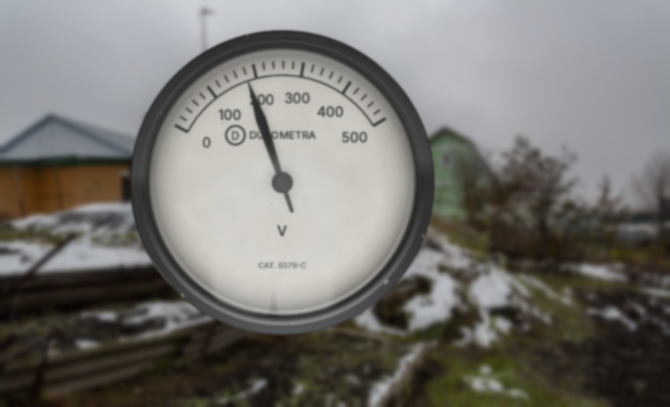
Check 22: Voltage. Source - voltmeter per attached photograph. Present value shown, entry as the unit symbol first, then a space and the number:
V 180
